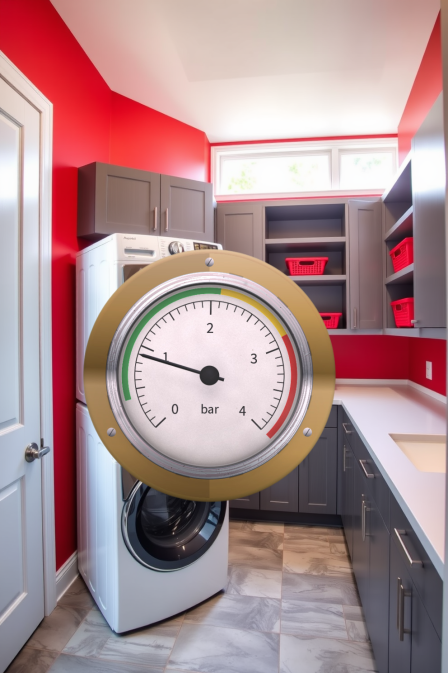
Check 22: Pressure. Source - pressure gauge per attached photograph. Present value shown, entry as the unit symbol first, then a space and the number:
bar 0.9
